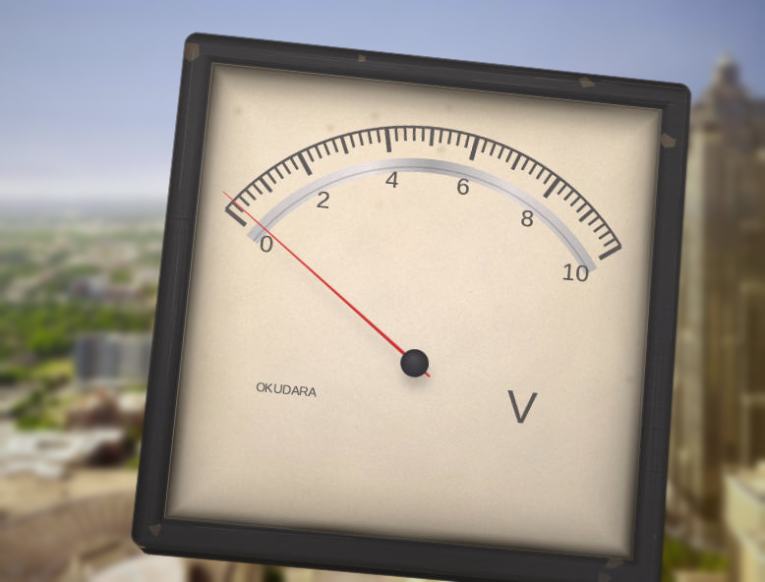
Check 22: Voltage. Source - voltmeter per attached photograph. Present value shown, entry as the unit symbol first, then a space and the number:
V 0.2
